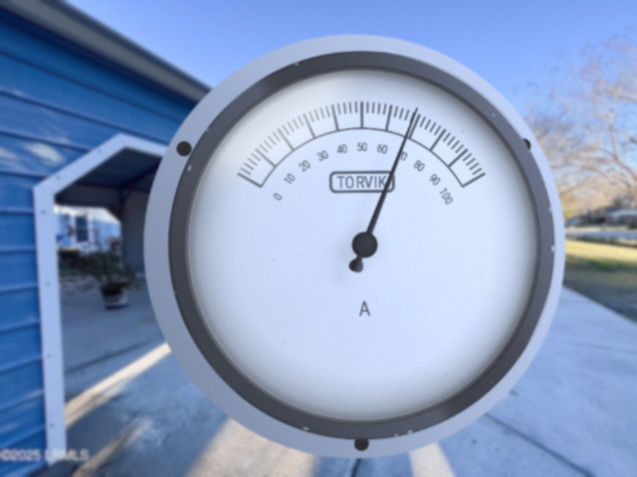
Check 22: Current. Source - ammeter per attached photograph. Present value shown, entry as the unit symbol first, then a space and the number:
A 68
